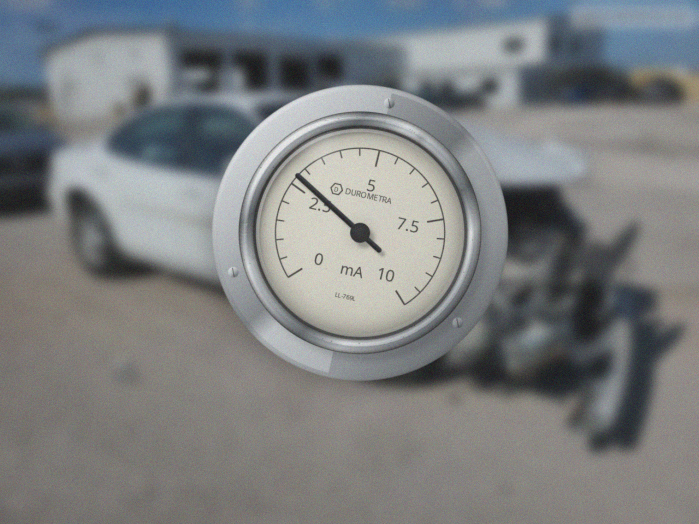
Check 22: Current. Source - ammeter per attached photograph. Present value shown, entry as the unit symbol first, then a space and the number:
mA 2.75
